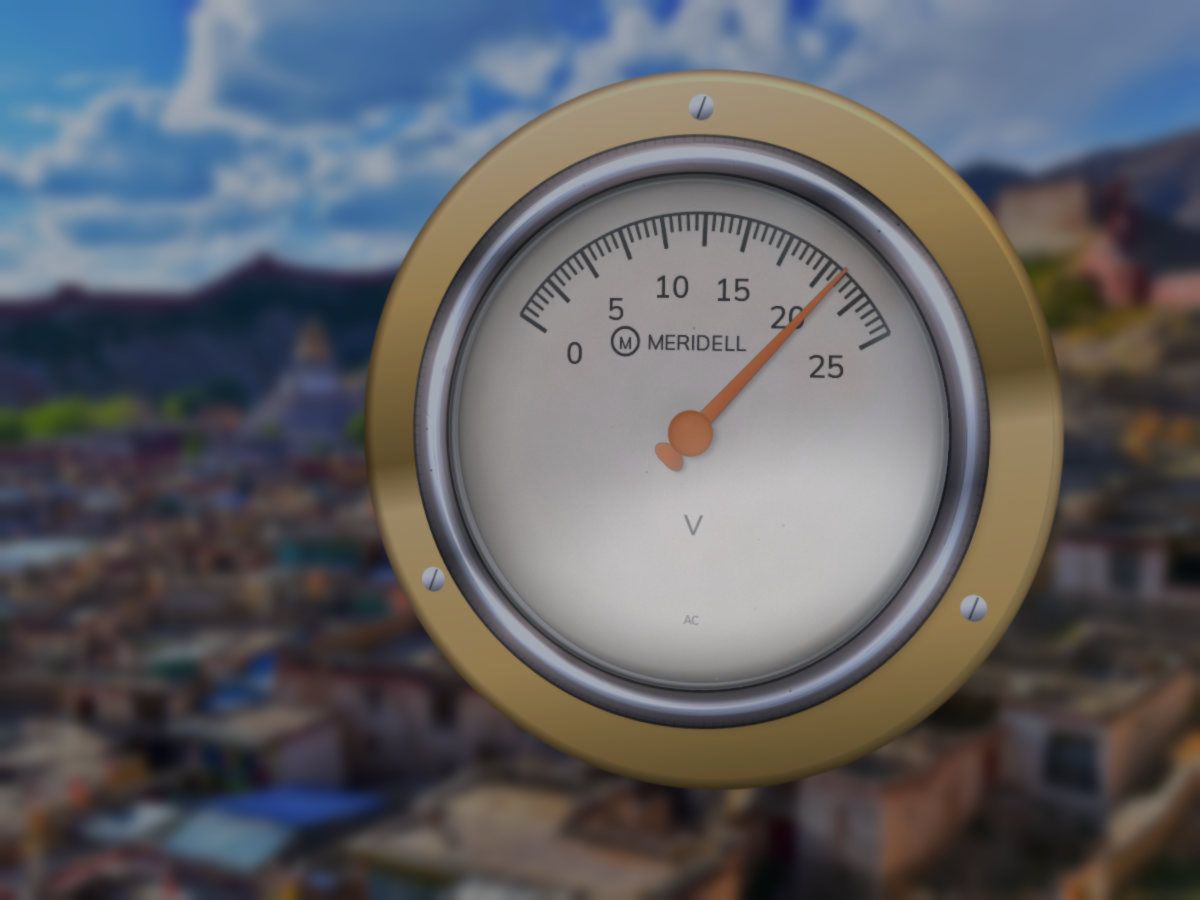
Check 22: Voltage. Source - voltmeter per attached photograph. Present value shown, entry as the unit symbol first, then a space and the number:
V 21
